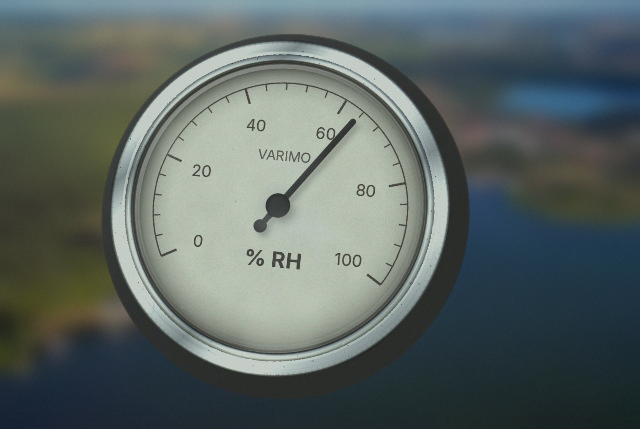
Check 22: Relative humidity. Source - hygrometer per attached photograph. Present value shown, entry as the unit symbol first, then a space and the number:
% 64
